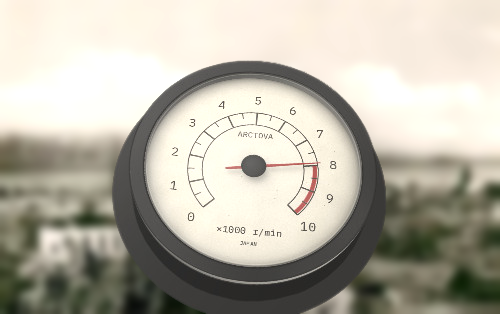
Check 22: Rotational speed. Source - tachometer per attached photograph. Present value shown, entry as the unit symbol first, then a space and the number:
rpm 8000
